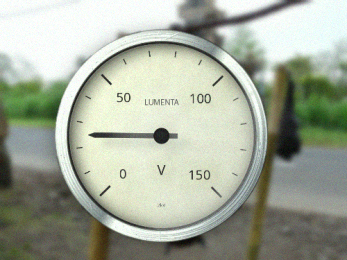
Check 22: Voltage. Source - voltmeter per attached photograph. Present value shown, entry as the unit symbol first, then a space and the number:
V 25
